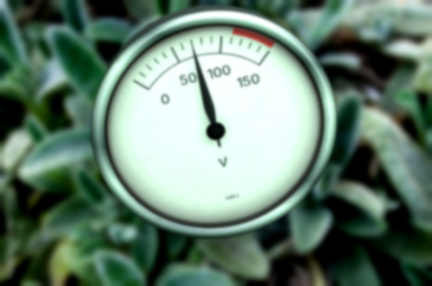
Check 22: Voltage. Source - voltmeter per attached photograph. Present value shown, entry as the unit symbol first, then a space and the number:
V 70
